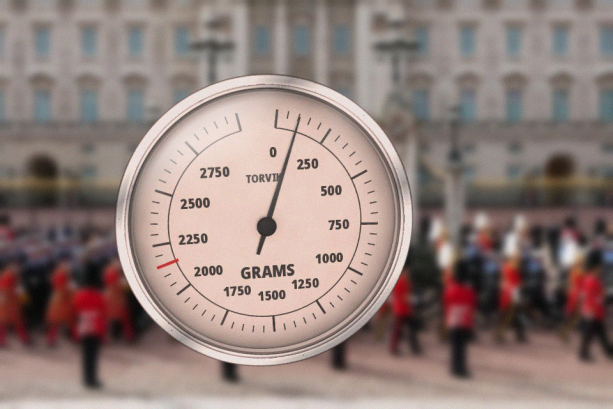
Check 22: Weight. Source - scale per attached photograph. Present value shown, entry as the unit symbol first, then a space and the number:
g 100
